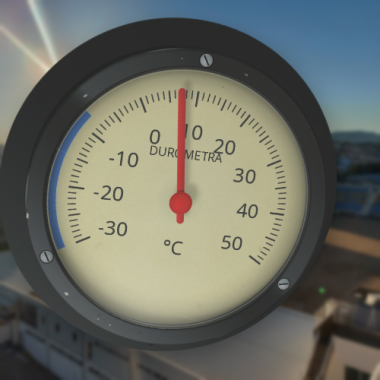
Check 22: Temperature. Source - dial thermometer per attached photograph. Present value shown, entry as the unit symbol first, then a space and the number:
°C 7
